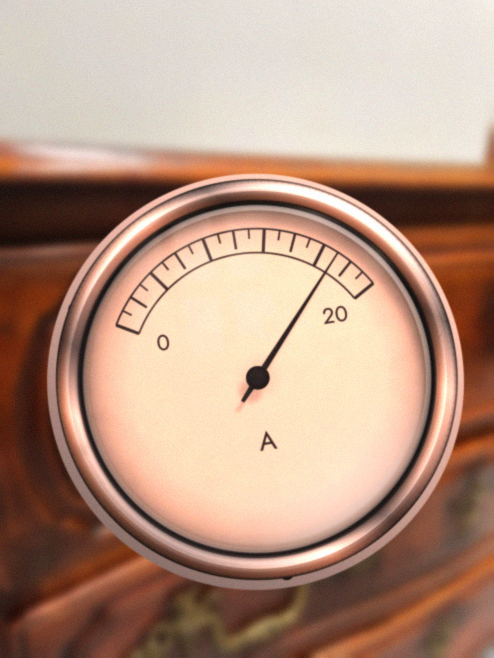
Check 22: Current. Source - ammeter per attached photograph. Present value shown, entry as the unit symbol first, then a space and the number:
A 17
